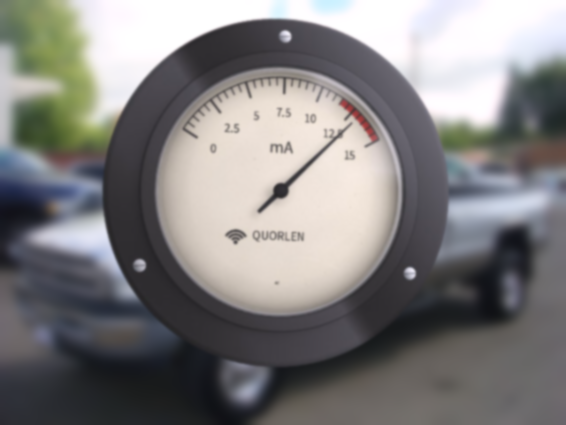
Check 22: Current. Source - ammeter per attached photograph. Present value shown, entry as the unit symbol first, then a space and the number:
mA 13
